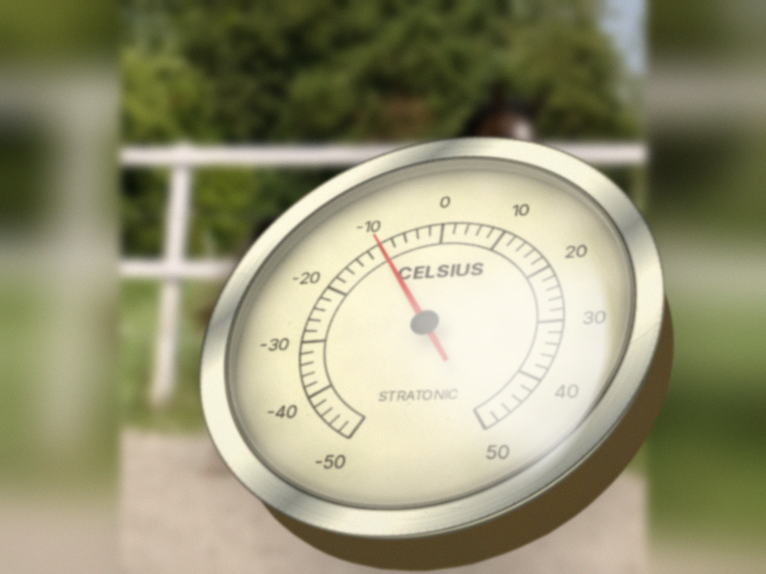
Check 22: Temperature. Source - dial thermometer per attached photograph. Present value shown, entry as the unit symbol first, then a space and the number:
°C -10
